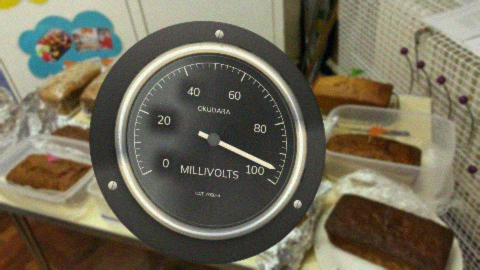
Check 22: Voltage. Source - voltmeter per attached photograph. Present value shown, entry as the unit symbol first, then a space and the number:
mV 96
